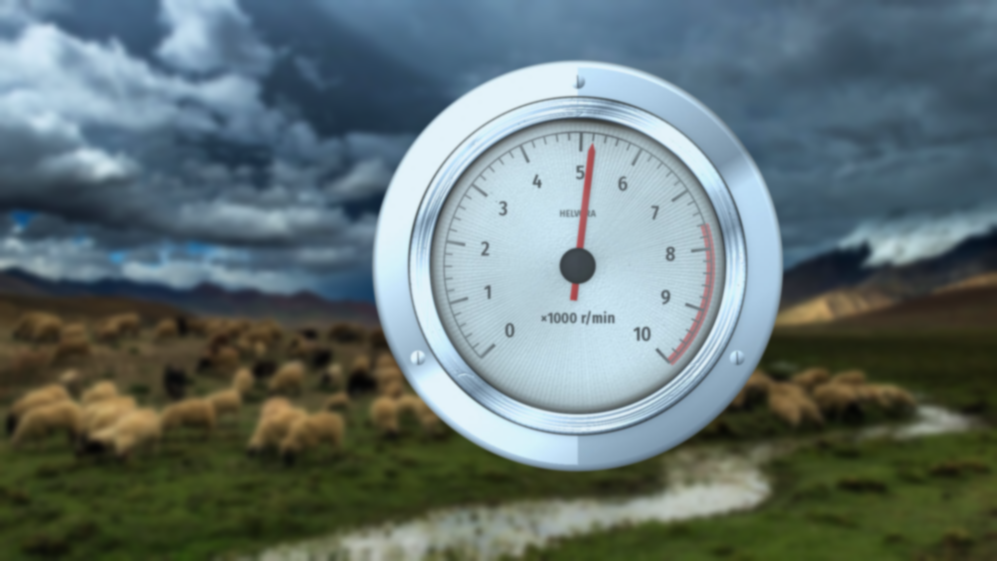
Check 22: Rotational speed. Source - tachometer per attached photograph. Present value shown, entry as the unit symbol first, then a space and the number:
rpm 5200
